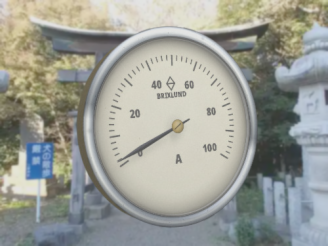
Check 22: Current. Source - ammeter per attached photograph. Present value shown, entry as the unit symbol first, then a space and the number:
A 2
